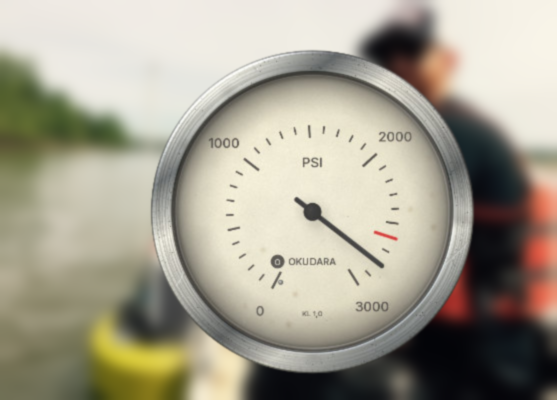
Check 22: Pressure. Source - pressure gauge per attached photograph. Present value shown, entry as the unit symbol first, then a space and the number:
psi 2800
